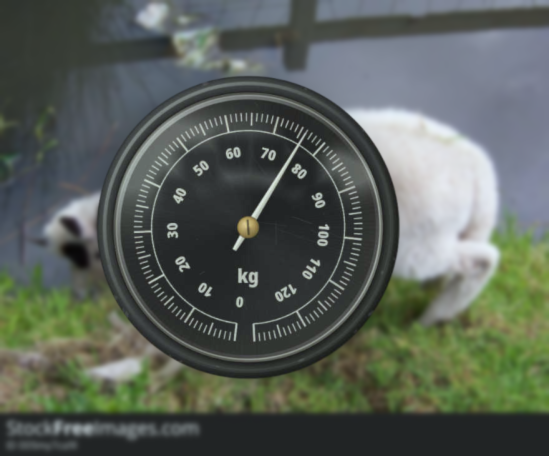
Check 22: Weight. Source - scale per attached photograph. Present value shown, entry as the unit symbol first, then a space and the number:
kg 76
